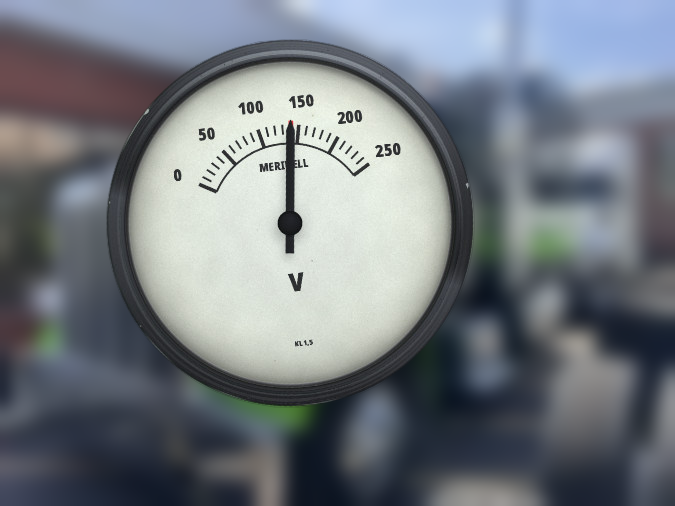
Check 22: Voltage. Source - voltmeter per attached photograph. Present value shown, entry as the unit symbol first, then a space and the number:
V 140
